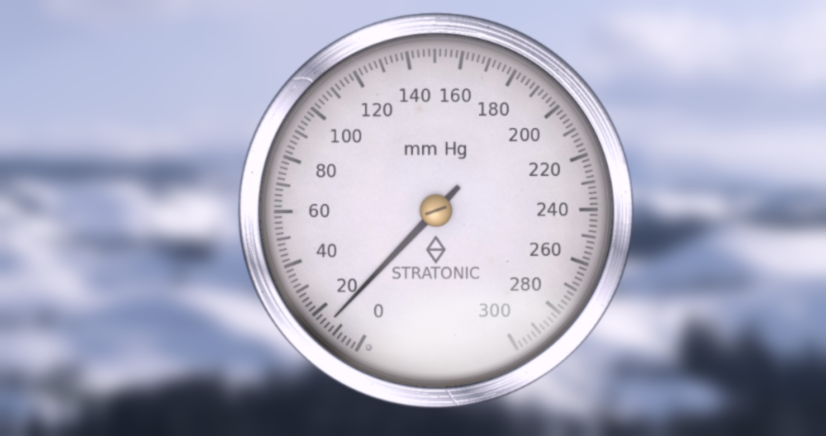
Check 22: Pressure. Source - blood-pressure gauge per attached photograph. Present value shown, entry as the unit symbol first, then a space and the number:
mmHg 14
